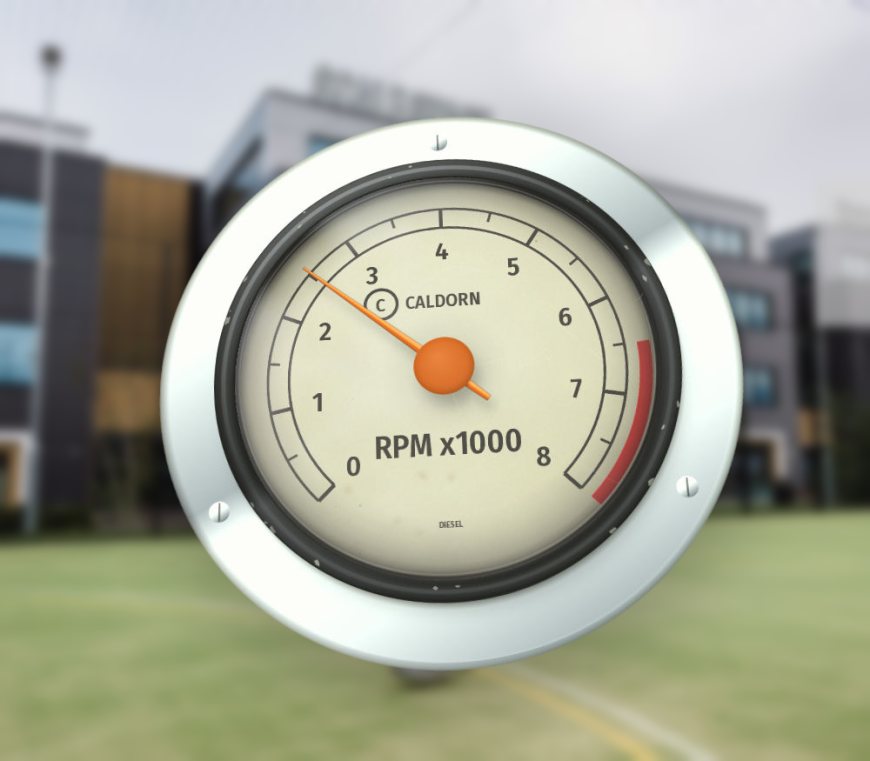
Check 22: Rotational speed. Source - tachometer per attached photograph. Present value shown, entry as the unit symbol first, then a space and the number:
rpm 2500
